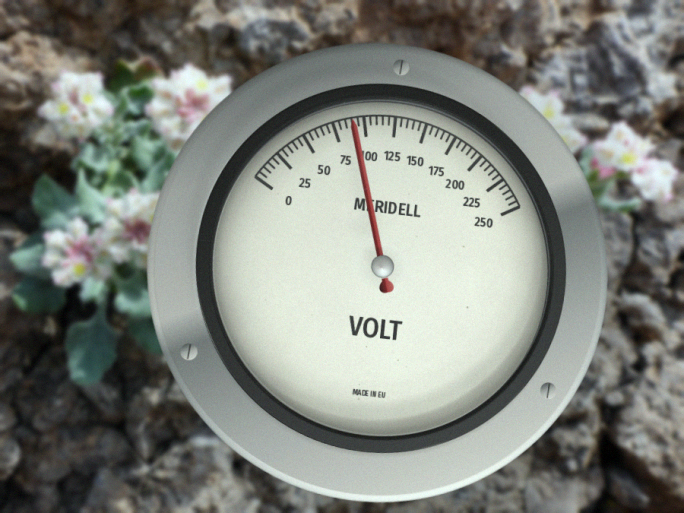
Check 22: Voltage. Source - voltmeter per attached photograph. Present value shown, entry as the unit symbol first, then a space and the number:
V 90
